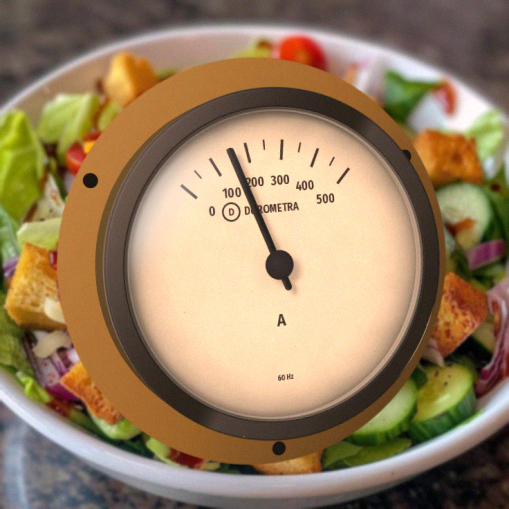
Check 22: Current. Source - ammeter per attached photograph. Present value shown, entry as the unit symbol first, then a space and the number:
A 150
